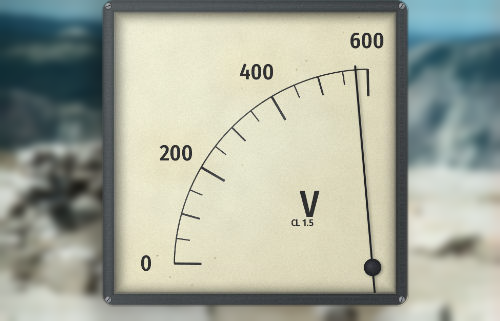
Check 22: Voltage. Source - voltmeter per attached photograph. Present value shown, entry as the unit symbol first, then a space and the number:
V 575
